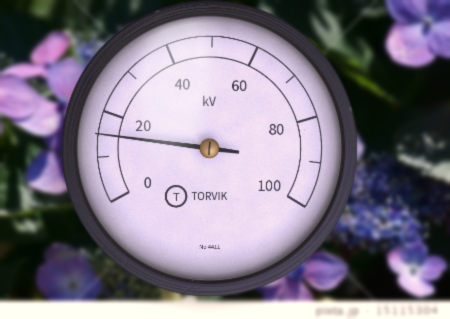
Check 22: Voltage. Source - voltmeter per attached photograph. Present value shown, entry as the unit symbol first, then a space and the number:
kV 15
